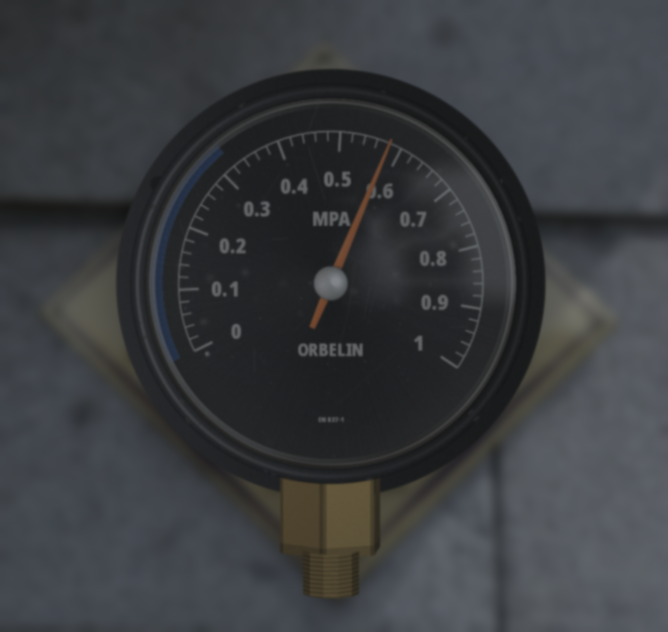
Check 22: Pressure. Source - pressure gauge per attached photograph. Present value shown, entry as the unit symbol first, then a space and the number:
MPa 0.58
